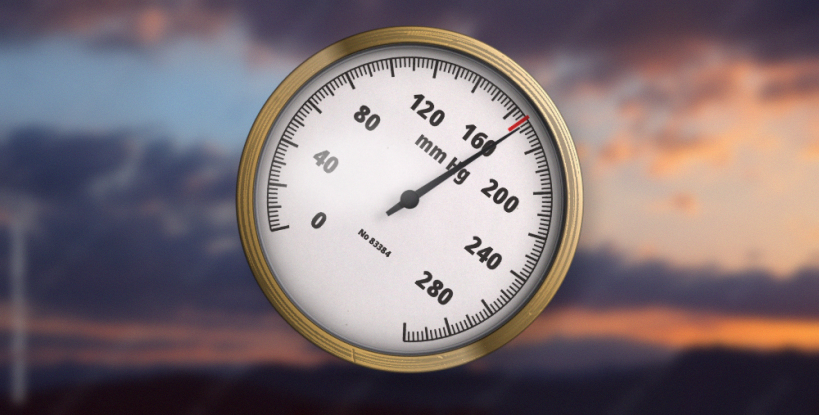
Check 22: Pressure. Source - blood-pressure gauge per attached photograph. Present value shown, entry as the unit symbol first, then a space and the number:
mmHg 168
